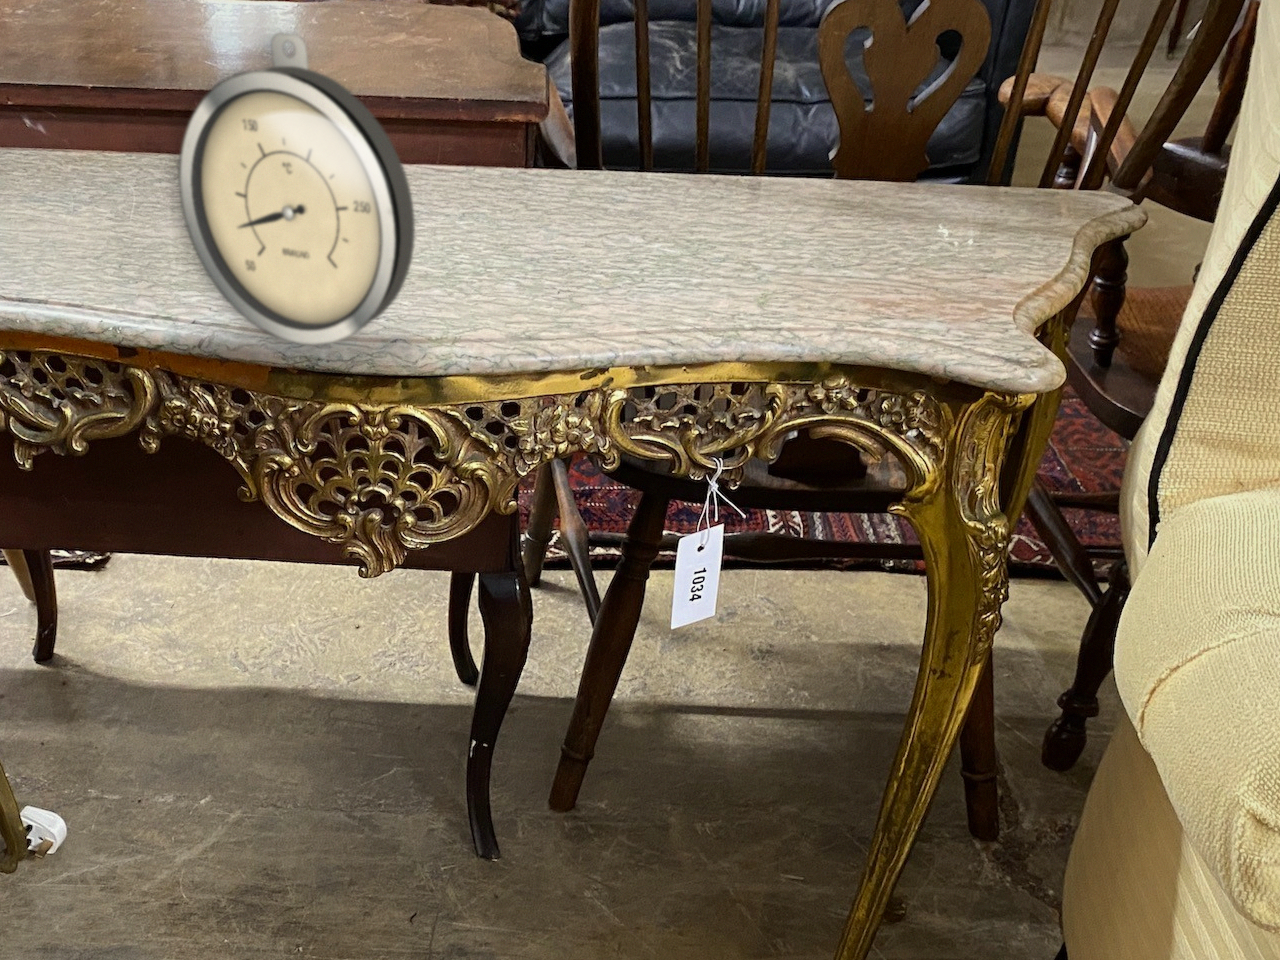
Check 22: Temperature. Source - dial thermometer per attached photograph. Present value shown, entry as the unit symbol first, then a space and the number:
°C 75
